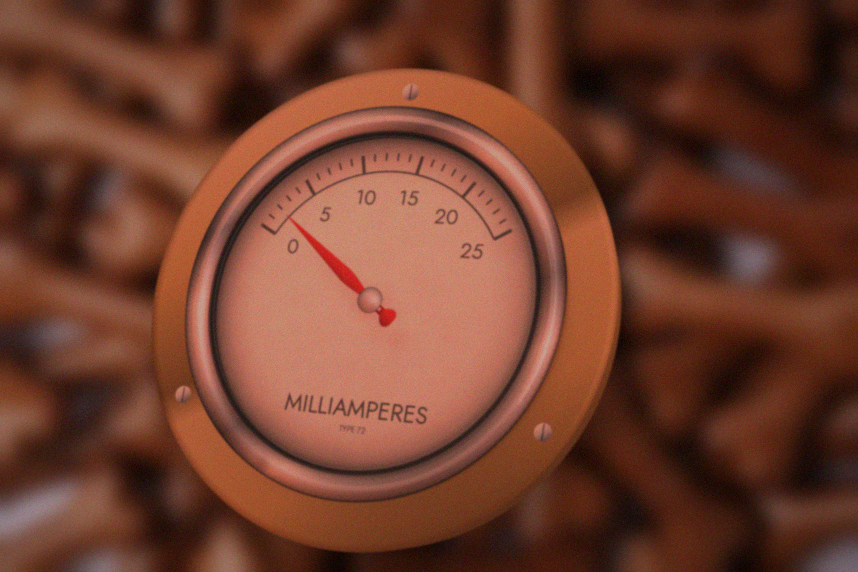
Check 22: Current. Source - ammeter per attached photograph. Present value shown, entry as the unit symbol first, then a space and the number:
mA 2
